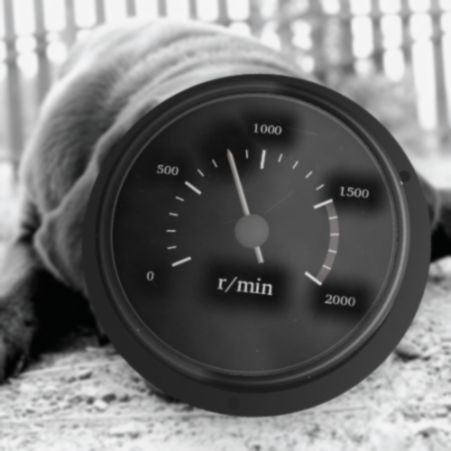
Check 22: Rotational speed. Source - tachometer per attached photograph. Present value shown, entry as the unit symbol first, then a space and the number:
rpm 800
